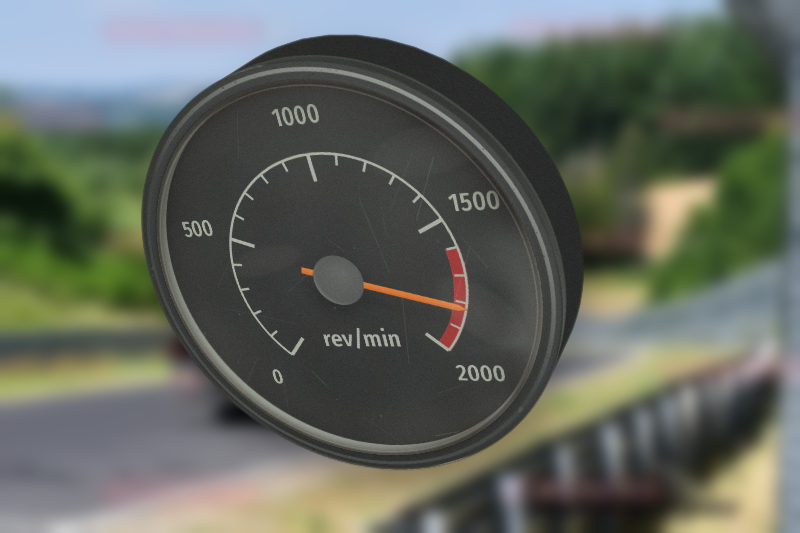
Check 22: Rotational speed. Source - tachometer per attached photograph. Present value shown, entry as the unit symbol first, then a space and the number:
rpm 1800
